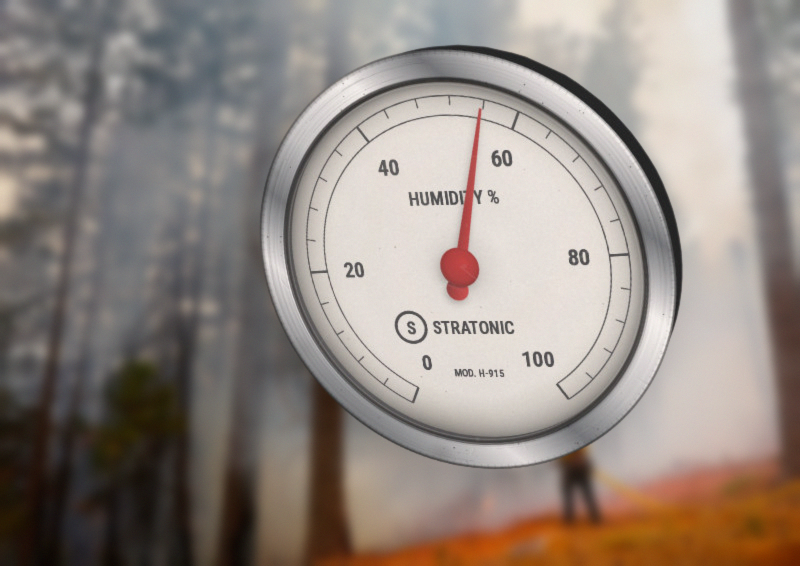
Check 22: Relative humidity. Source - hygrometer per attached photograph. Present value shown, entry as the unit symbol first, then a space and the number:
% 56
